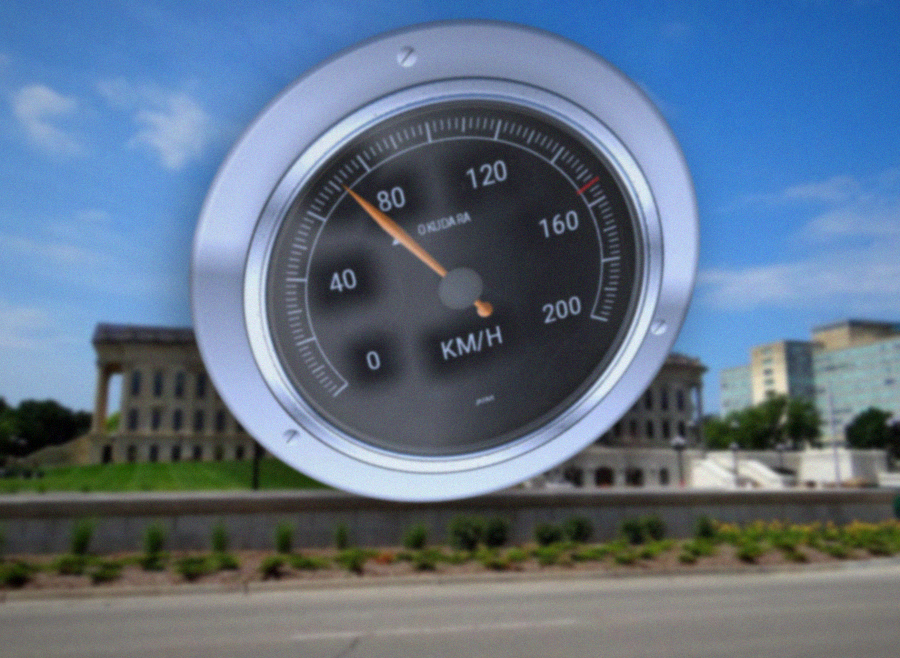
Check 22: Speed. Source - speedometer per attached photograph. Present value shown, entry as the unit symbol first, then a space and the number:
km/h 72
